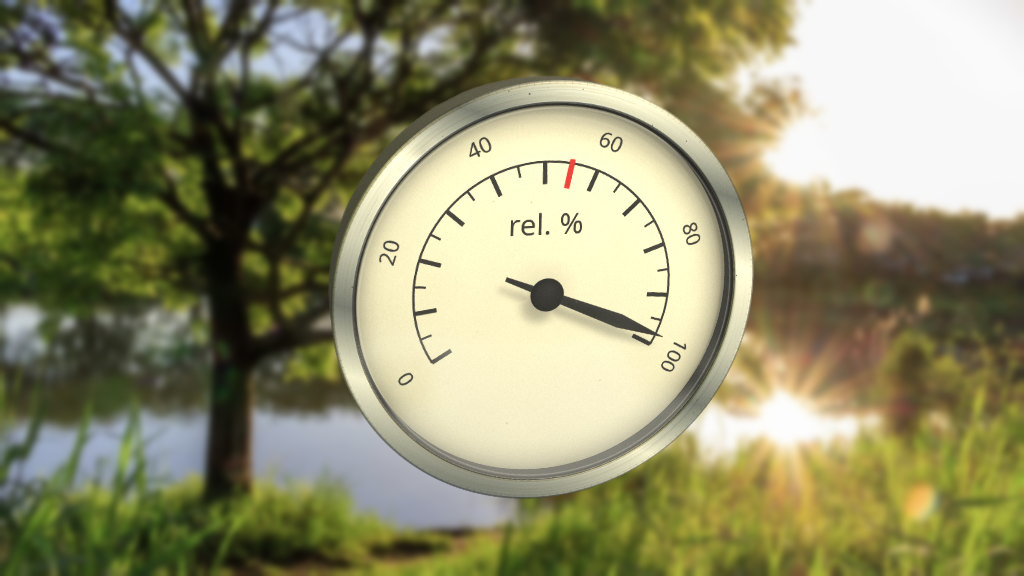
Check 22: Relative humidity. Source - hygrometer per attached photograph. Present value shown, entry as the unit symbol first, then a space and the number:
% 97.5
